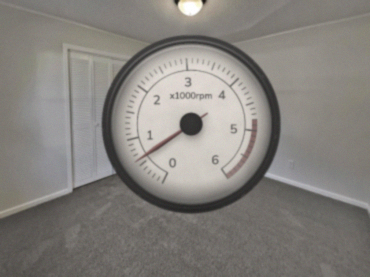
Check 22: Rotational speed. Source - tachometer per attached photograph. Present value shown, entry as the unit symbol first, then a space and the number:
rpm 600
